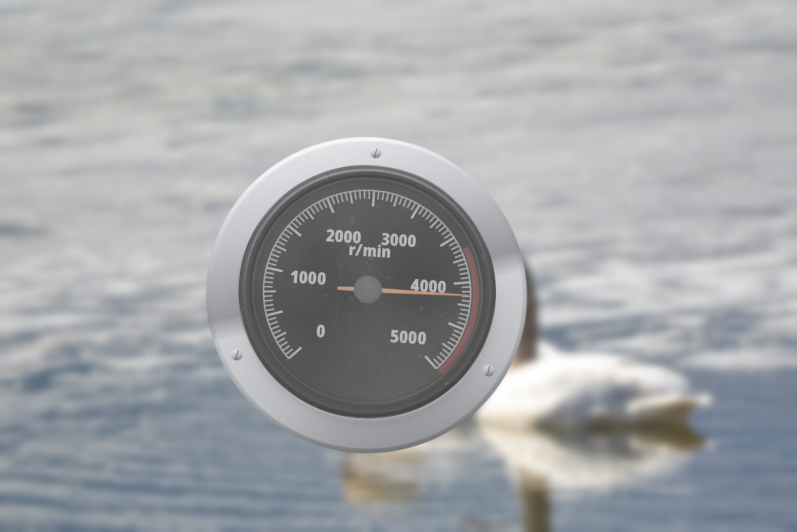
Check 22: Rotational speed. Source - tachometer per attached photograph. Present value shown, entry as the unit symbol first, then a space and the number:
rpm 4150
